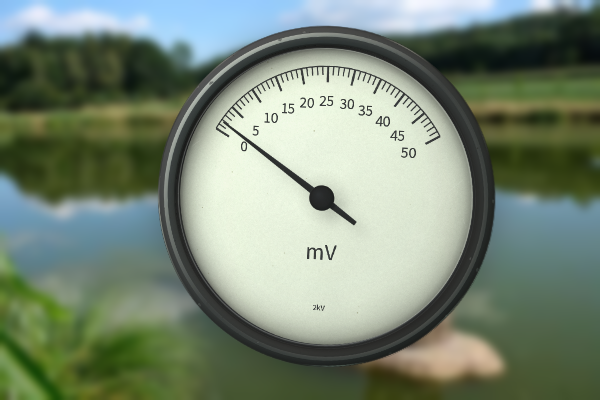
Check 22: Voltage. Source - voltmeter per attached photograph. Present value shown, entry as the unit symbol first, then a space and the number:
mV 2
